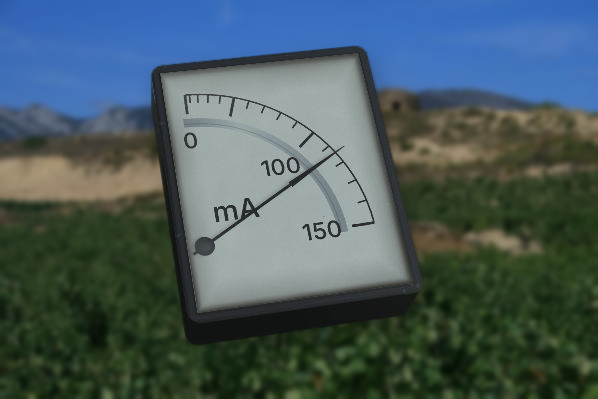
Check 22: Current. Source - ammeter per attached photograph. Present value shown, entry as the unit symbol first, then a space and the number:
mA 115
